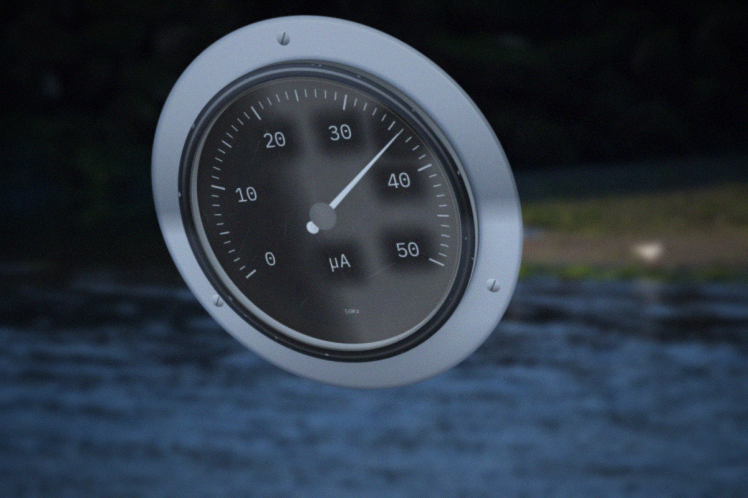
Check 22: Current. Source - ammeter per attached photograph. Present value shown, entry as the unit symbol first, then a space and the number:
µA 36
